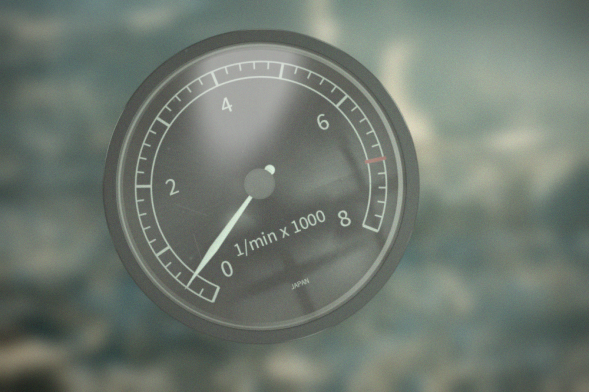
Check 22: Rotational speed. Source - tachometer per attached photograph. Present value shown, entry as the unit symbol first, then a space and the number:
rpm 400
